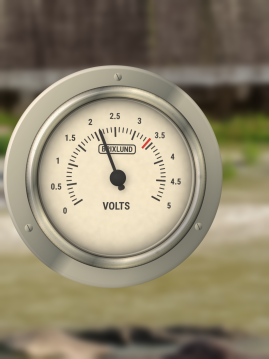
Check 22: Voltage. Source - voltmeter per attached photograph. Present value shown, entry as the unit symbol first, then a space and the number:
V 2.1
